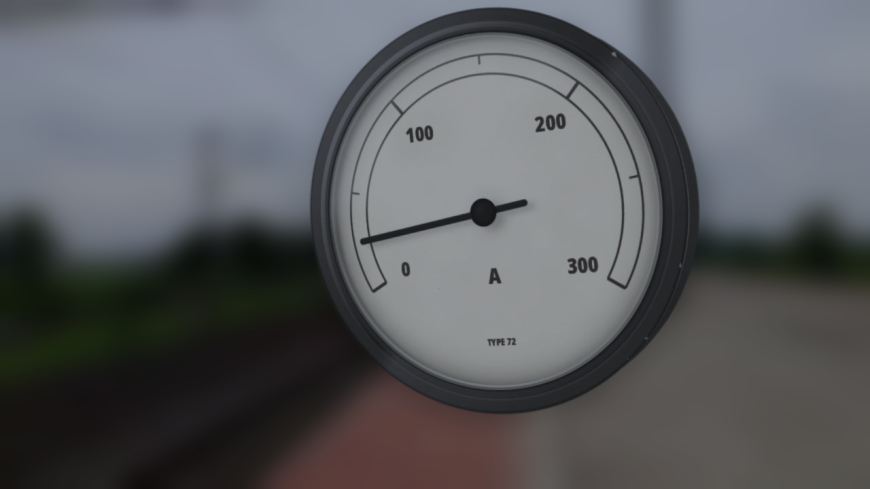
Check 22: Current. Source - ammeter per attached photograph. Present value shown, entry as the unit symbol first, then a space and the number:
A 25
